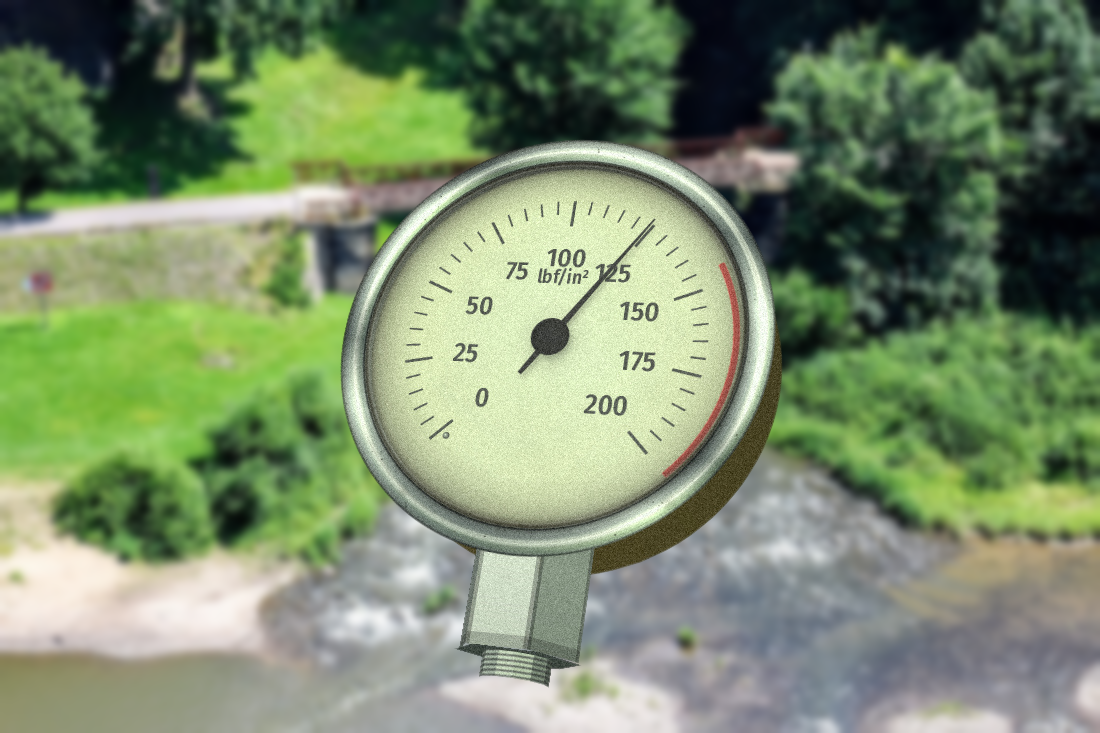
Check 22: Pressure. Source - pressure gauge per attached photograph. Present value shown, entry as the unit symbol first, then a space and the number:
psi 125
